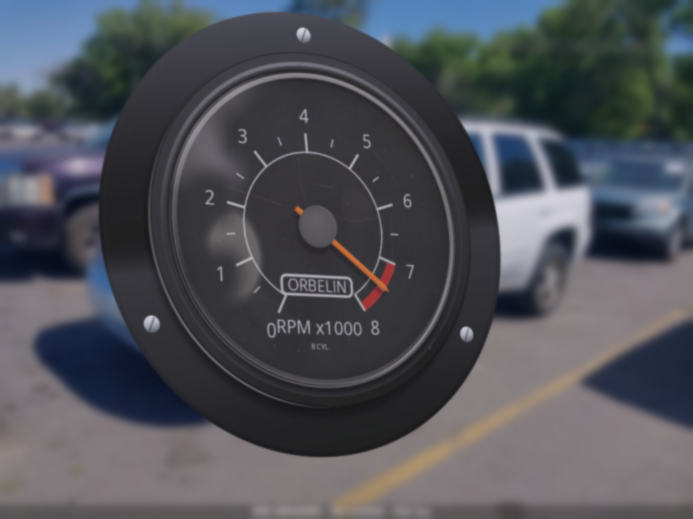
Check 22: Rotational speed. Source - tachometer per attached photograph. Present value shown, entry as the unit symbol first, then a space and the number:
rpm 7500
